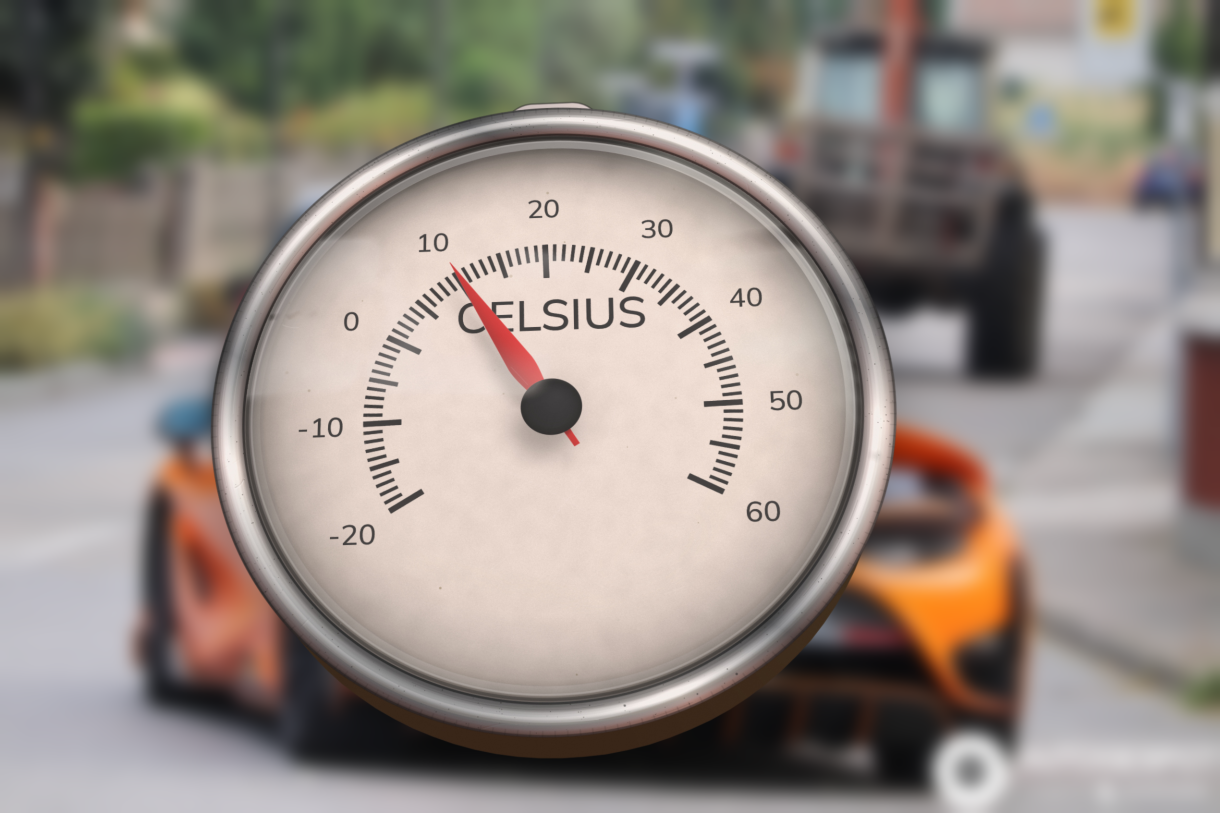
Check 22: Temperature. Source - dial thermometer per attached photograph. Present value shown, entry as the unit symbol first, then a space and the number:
°C 10
